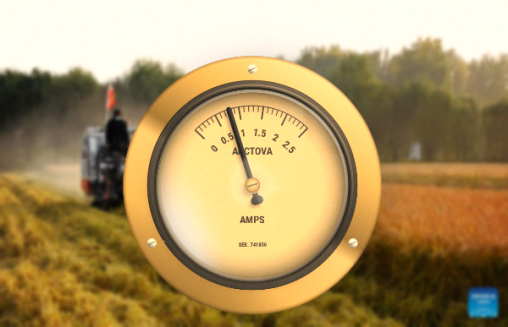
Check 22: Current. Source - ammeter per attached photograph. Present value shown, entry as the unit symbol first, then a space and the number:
A 0.8
